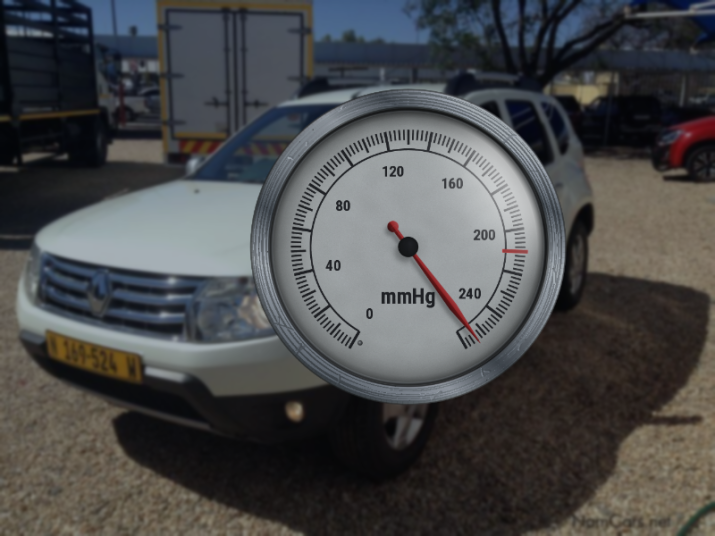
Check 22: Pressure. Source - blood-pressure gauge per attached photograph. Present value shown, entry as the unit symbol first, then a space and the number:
mmHg 254
